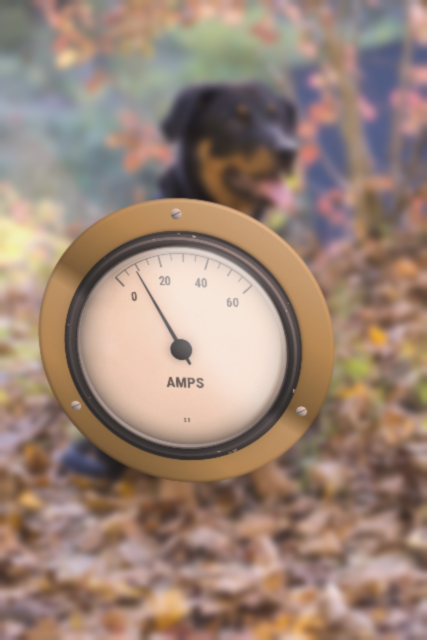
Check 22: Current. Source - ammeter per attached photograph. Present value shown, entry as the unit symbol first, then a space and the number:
A 10
